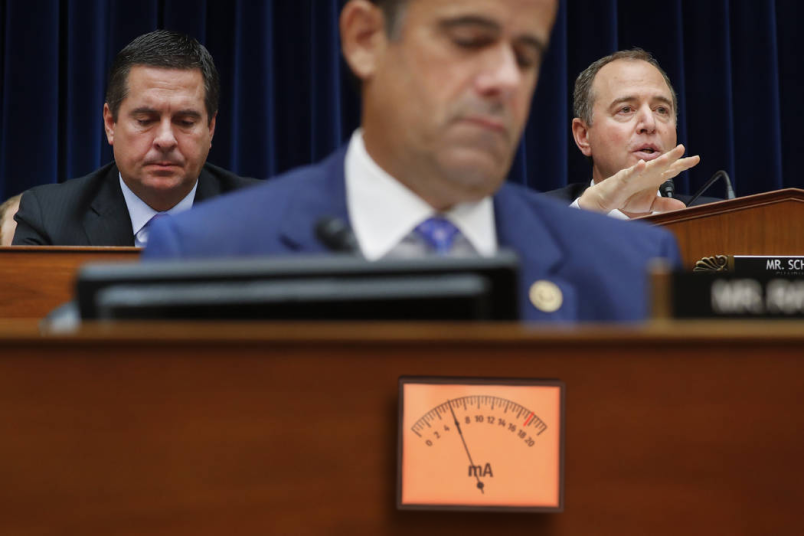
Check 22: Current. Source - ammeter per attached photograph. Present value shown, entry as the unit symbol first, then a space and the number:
mA 6
